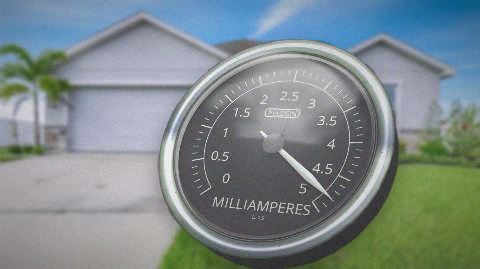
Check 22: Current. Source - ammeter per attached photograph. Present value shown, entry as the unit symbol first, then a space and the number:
mA 4.8
